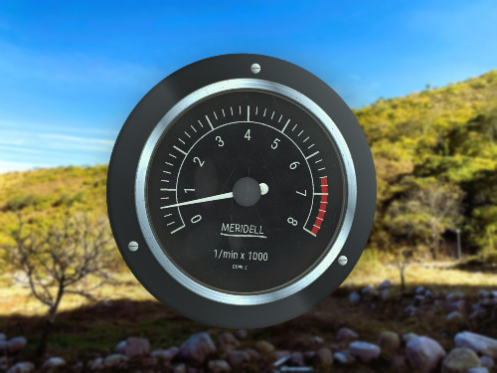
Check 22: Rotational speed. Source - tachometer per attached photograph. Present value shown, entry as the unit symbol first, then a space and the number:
rpm 600
